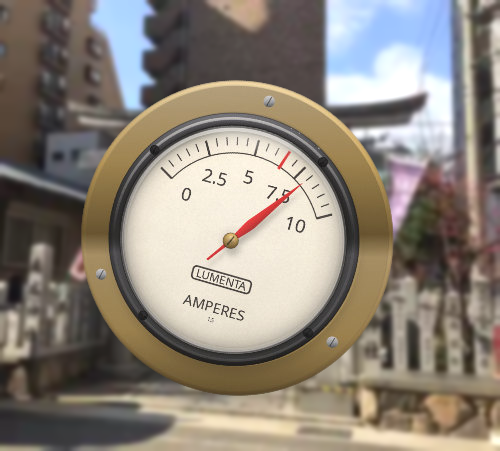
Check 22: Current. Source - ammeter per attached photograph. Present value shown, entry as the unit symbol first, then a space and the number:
A 8
